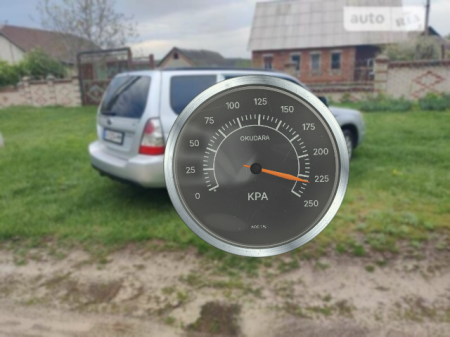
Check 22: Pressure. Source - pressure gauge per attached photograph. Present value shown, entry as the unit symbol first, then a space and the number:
kPa 230
